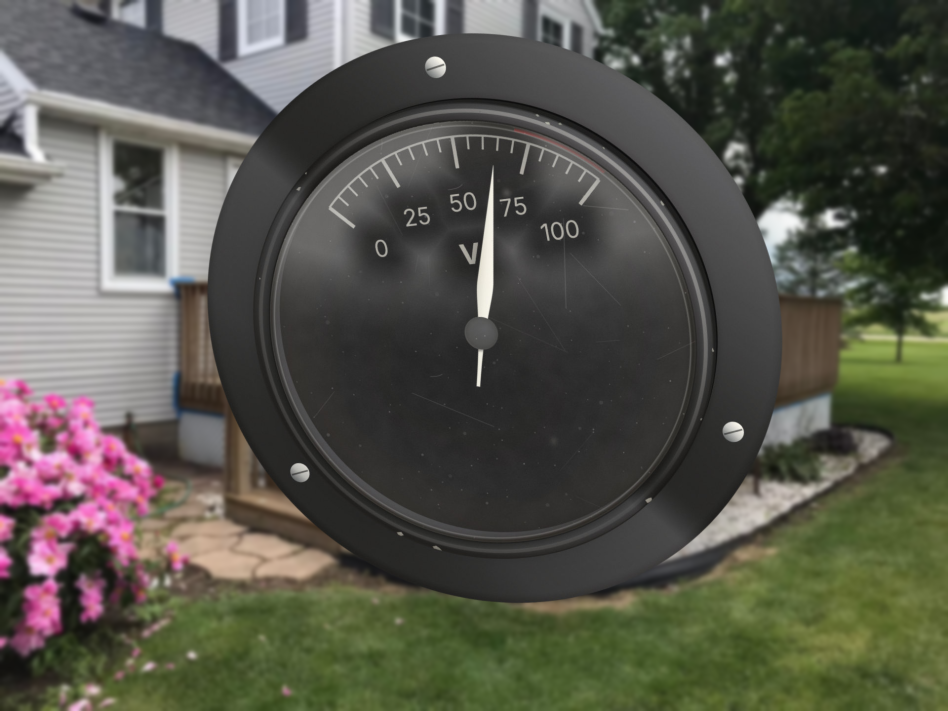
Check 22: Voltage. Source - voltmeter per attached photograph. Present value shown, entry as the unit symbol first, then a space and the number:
V 65
